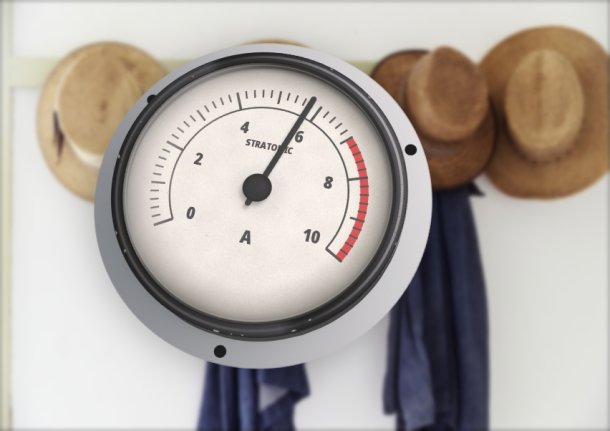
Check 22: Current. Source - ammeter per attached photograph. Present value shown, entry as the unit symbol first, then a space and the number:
A 5.8
